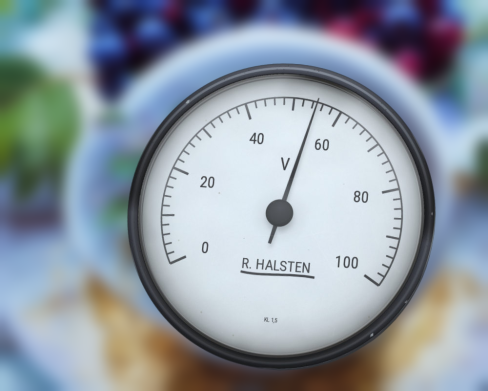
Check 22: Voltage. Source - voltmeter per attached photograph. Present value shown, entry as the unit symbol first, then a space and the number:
V 55
